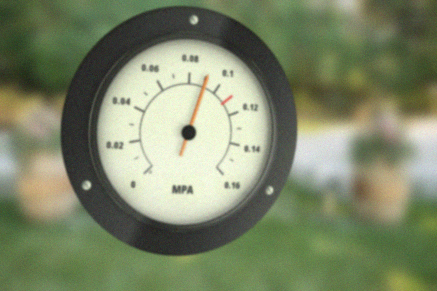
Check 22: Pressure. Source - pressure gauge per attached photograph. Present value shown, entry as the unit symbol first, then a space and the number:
MPa 0.09
